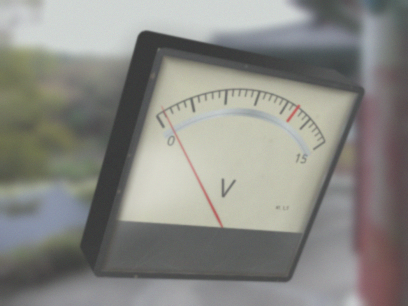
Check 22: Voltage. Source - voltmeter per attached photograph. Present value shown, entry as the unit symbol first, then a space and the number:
V 0.5
